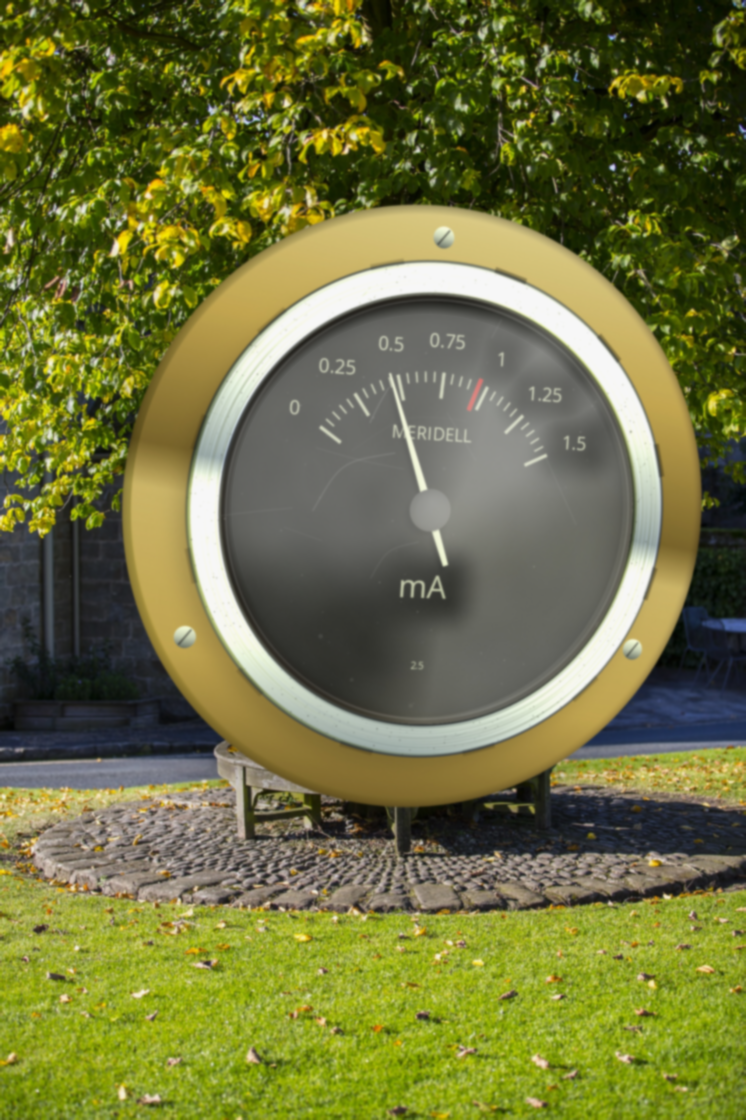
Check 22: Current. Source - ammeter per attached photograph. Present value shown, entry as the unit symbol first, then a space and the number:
mA 0.45
